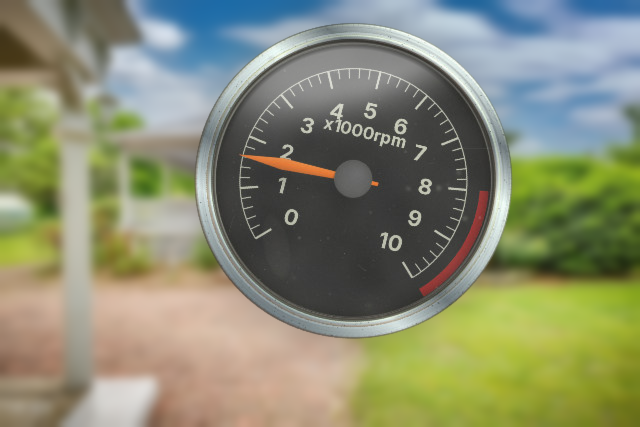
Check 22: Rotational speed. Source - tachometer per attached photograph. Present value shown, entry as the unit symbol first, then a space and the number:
rpm 1600
